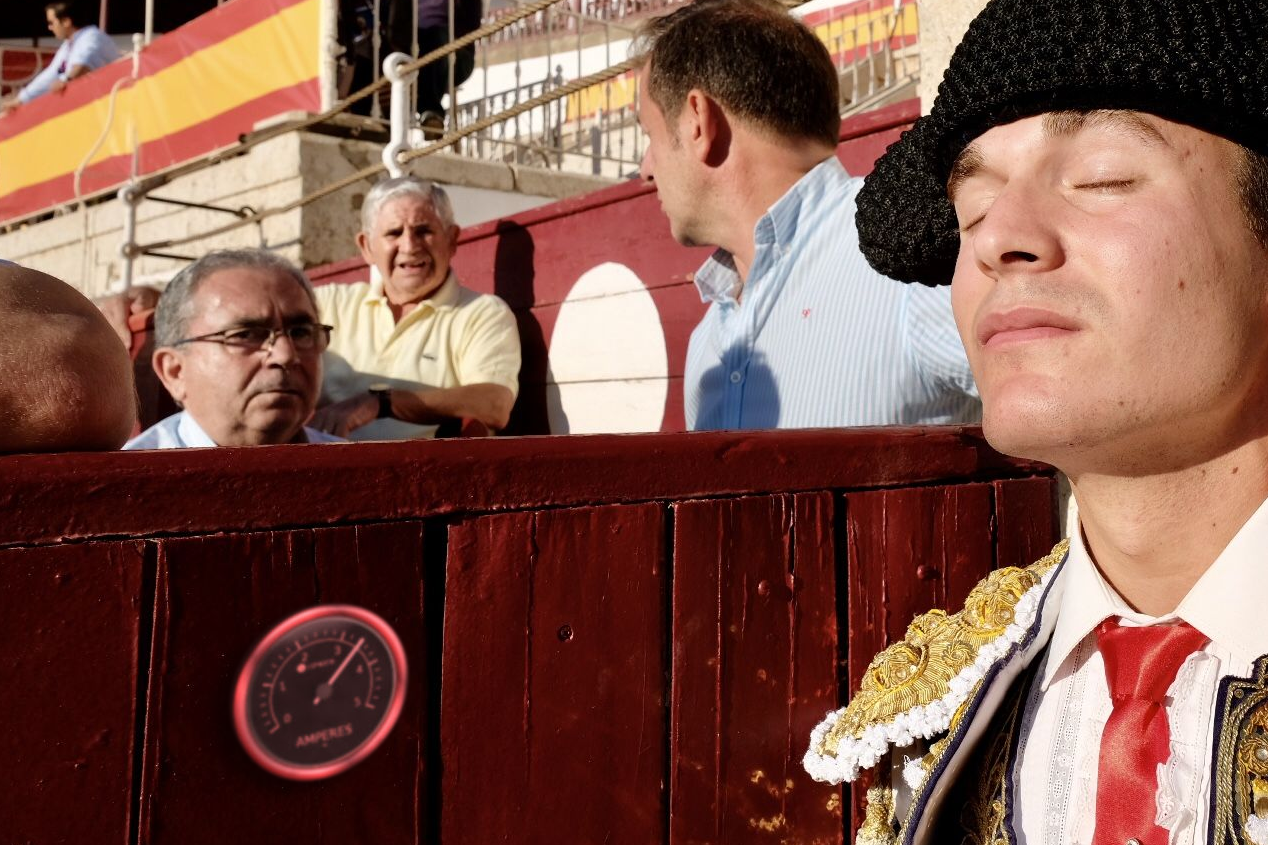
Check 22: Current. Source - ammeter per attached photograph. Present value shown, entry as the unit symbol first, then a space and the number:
A 3.4
